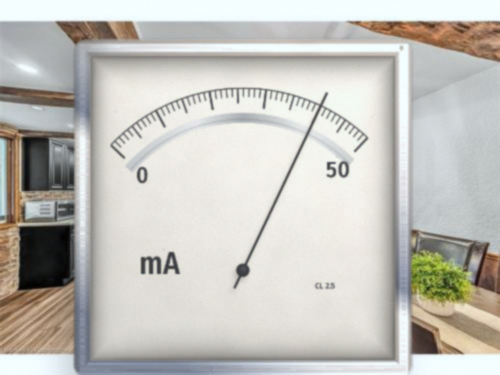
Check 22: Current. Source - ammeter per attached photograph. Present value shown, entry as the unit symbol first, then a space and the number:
mA 40
